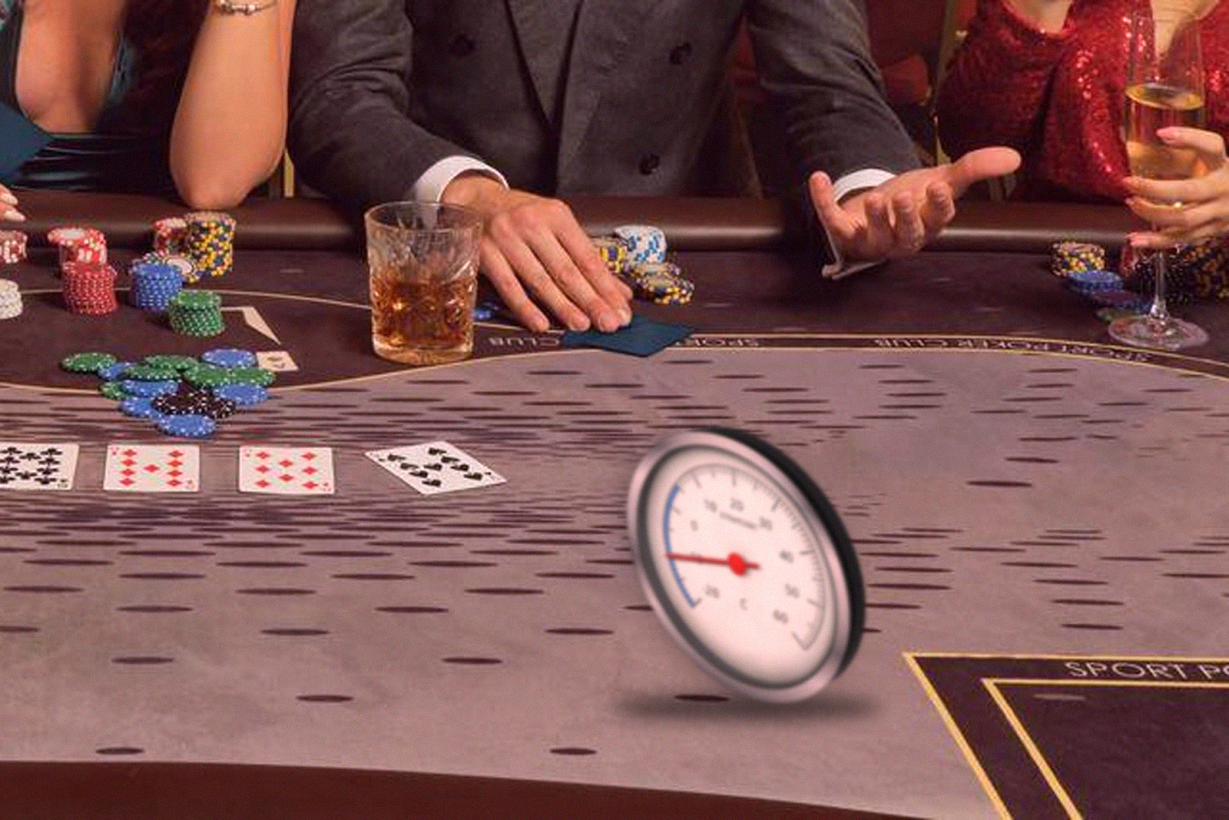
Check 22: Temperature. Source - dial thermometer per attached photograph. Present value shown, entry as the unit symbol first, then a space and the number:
°C -10
